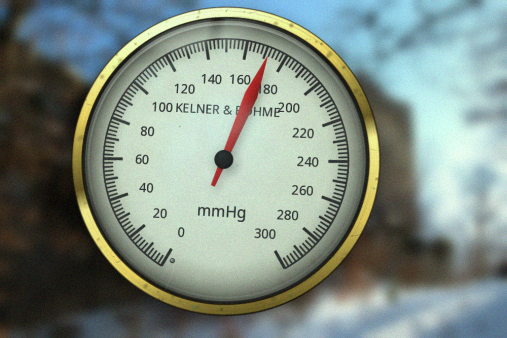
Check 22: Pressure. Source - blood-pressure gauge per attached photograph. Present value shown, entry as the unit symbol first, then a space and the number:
mmHg 172
